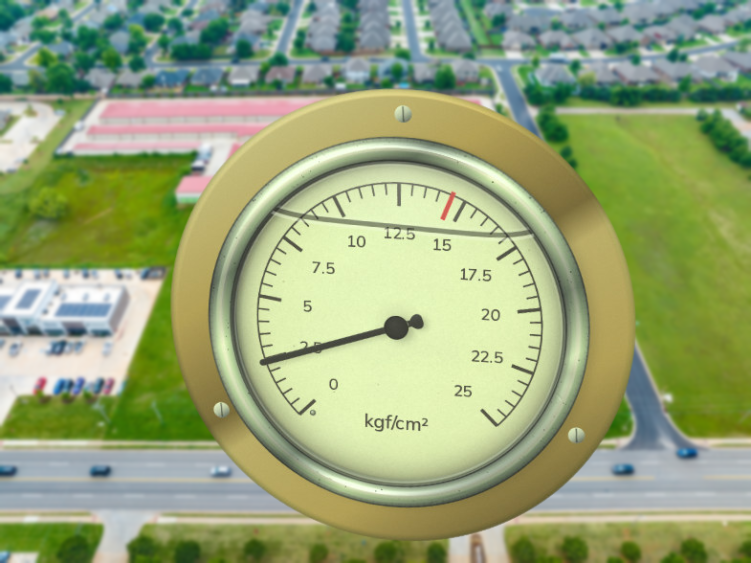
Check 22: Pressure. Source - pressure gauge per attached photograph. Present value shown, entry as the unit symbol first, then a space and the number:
kg/cm² 2.5
